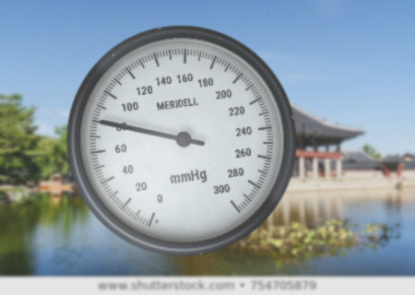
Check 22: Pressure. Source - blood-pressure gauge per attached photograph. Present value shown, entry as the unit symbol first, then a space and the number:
mmHg 80
